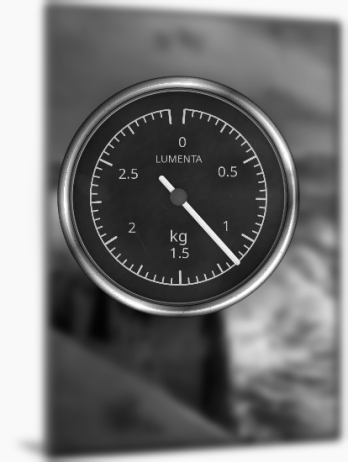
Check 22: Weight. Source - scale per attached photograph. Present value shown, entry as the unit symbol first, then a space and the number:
kg 1.15
